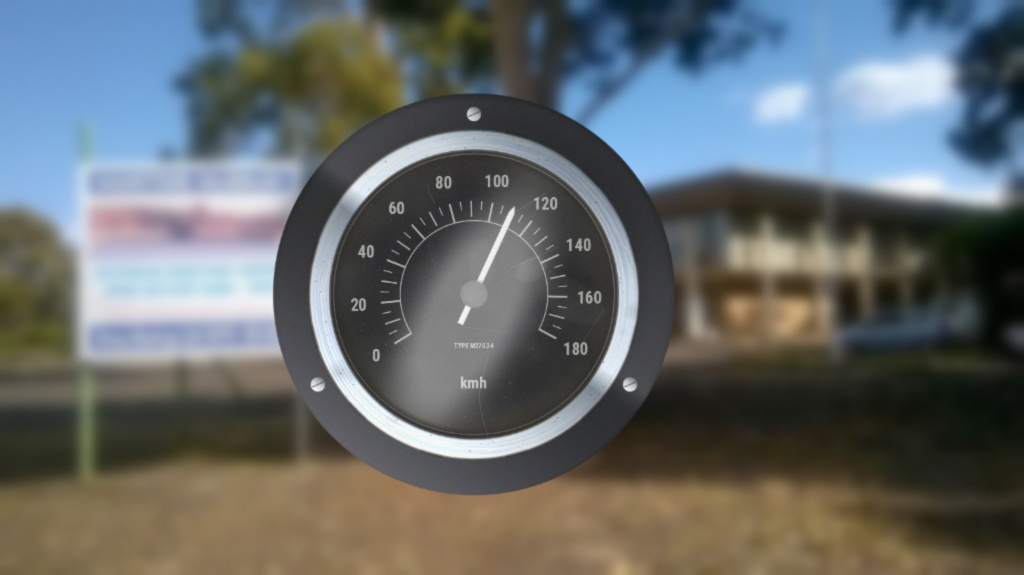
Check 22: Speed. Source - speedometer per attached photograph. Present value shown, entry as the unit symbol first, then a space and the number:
km/h 110
